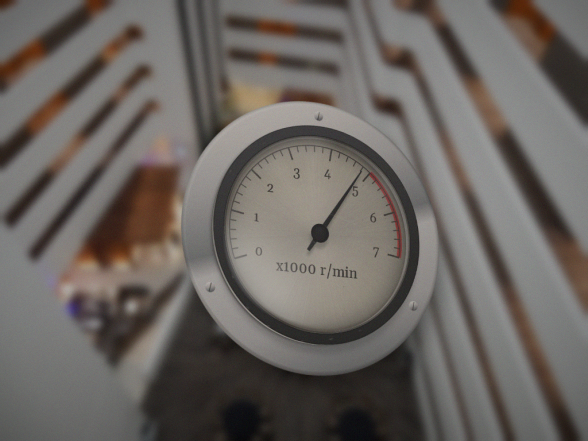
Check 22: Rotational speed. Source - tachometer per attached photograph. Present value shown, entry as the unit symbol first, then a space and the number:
rpm 4800
